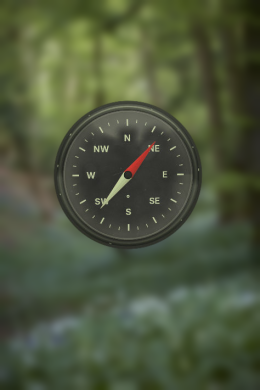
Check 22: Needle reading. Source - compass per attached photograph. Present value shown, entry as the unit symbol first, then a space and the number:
° 40
